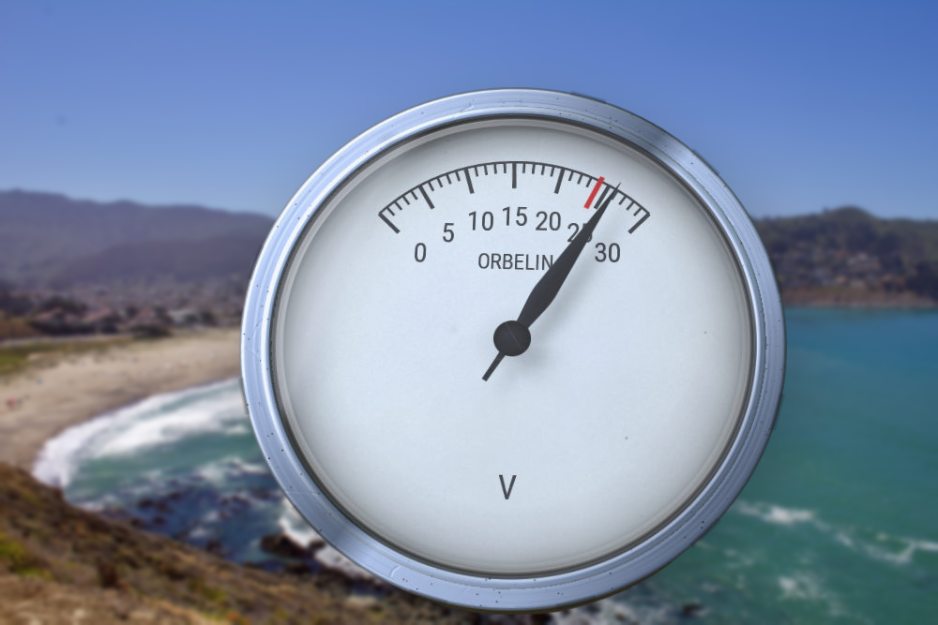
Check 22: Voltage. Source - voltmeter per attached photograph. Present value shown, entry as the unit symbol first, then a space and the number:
V 26
